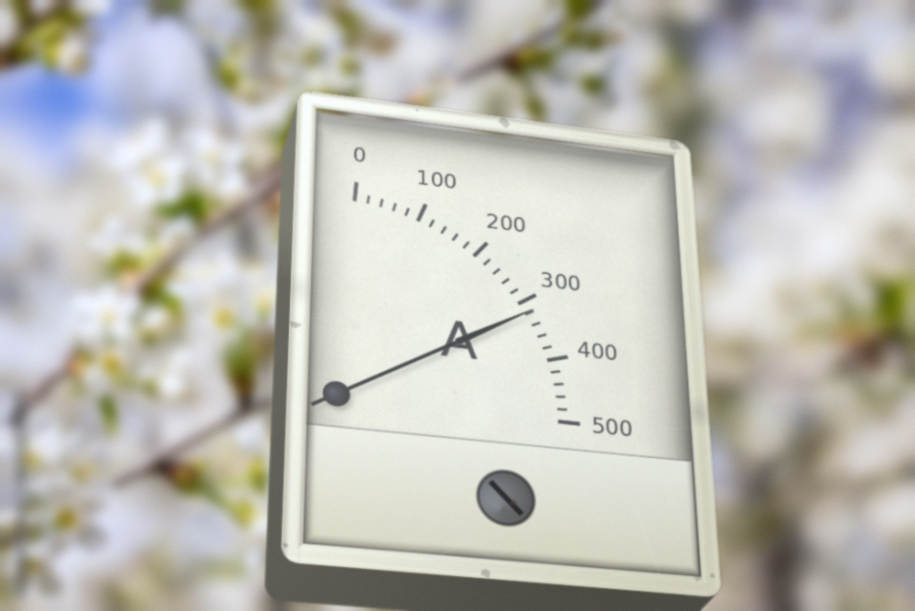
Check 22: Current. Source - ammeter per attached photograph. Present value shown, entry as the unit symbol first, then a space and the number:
A 320
